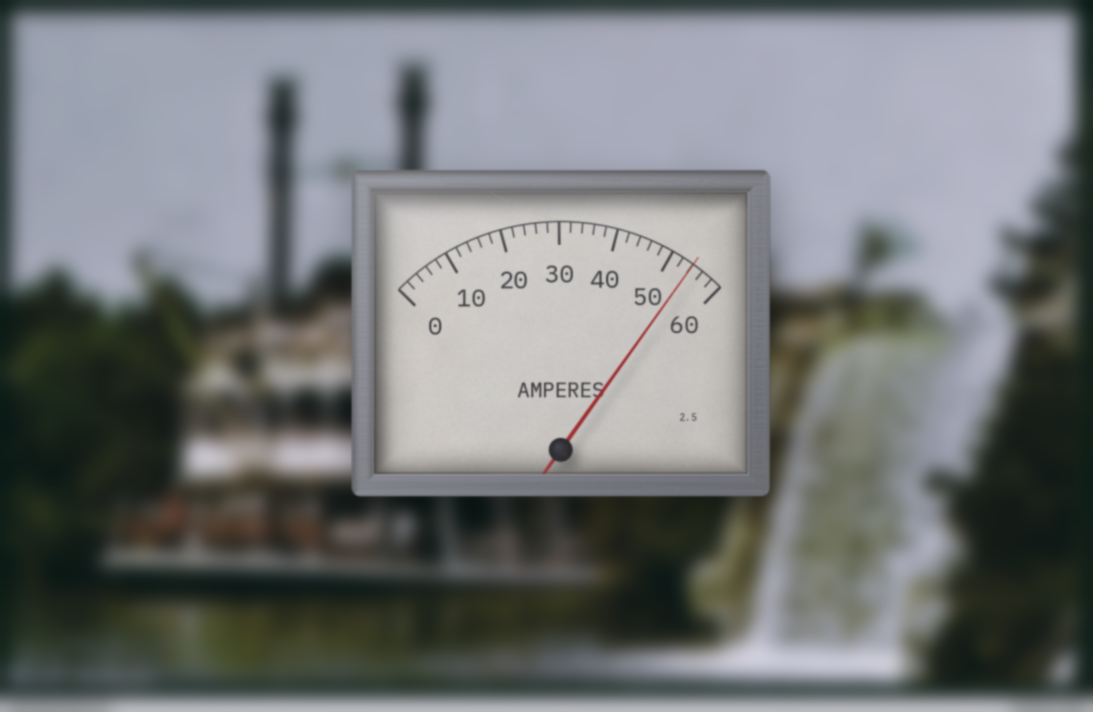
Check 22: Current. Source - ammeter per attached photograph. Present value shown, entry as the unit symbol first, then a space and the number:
A 54
